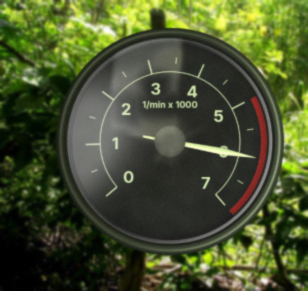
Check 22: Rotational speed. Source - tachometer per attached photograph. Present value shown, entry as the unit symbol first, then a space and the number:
rpm 6000
